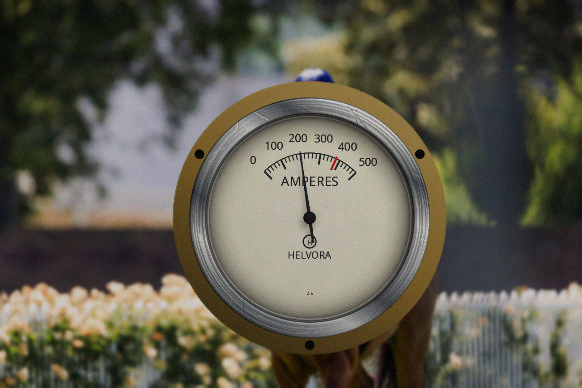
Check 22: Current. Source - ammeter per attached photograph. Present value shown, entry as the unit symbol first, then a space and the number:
A 200
